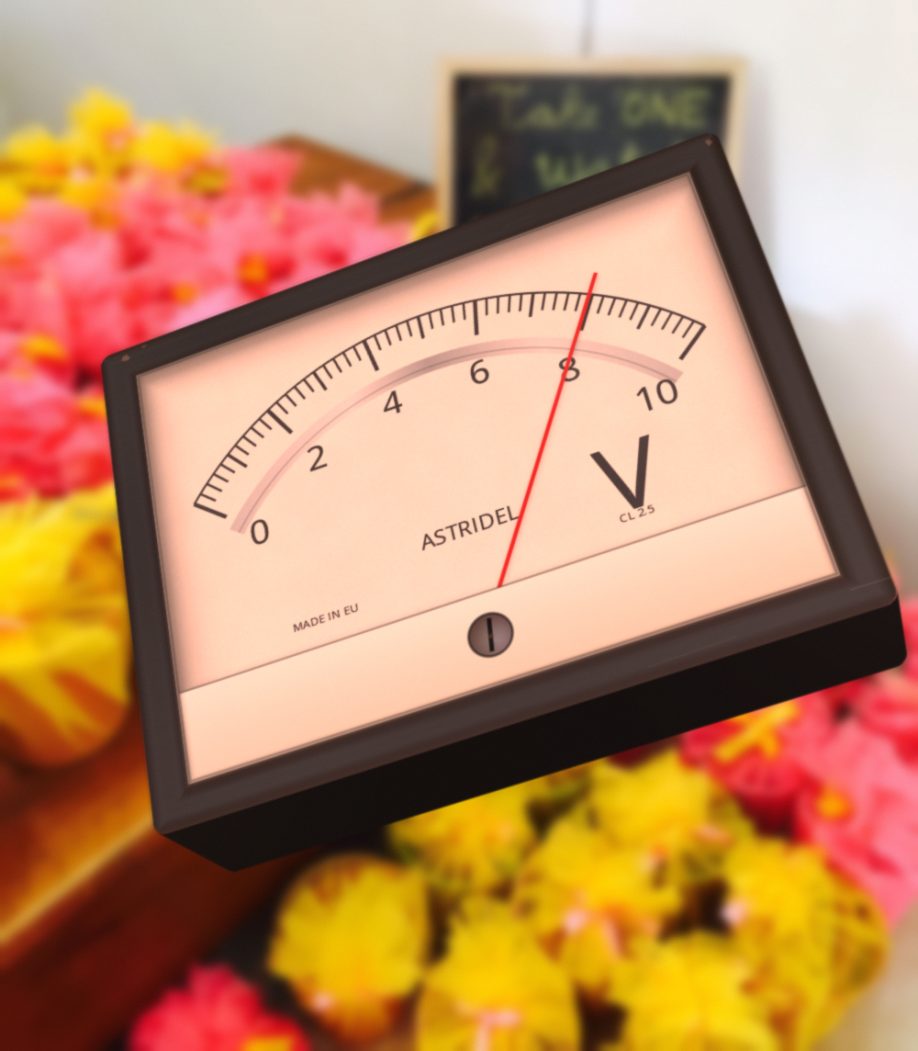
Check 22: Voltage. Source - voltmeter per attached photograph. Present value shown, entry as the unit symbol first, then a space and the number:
V 8
